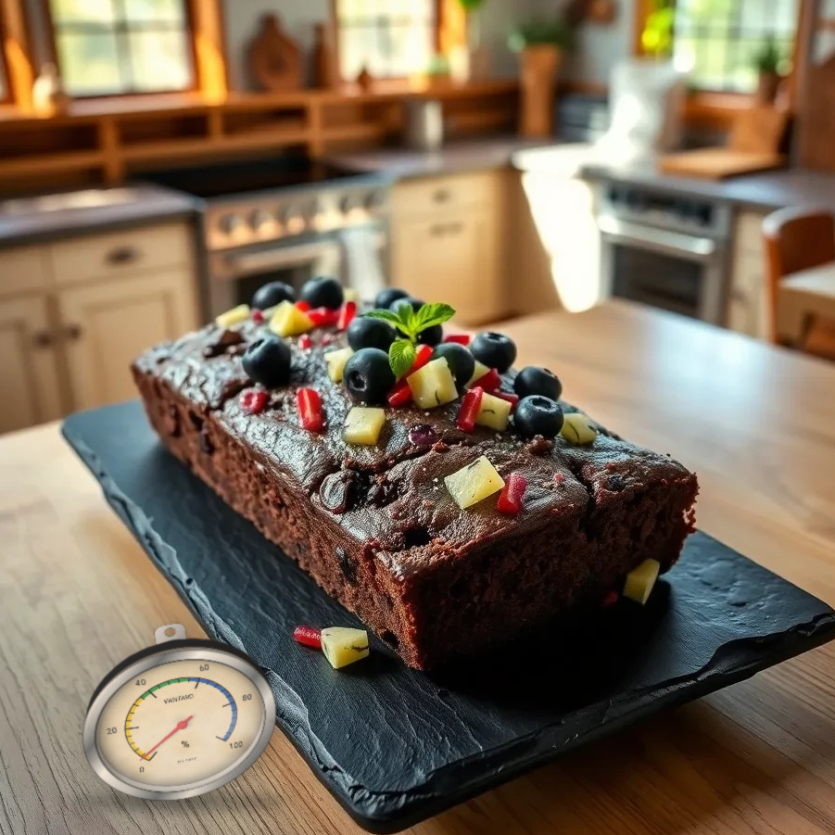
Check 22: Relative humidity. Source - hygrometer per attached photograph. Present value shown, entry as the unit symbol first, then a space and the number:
% 4
